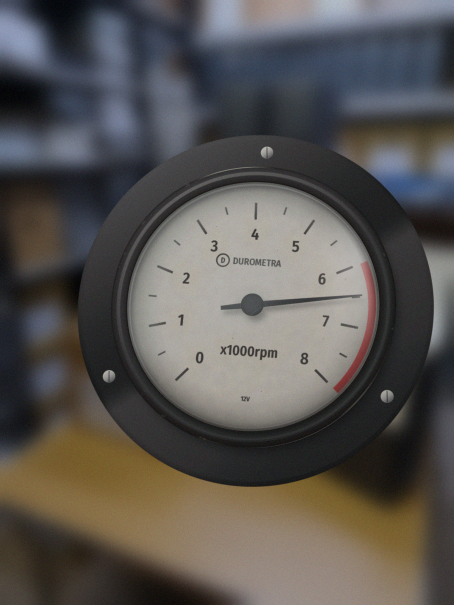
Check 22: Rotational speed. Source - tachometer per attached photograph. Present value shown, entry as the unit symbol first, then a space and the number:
rpm 6500
